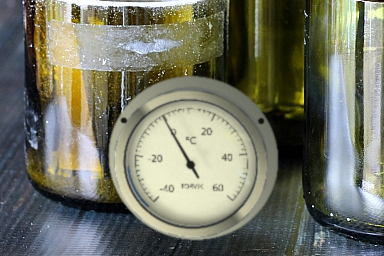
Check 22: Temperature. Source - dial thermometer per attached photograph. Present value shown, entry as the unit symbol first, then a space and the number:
°C 0
